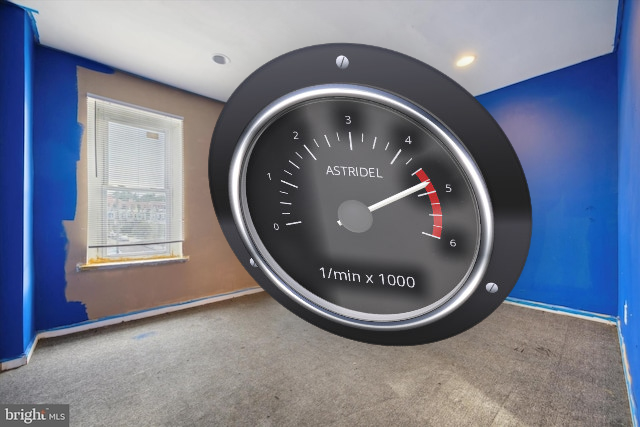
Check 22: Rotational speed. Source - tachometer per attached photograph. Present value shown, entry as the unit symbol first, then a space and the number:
rpm 4750
